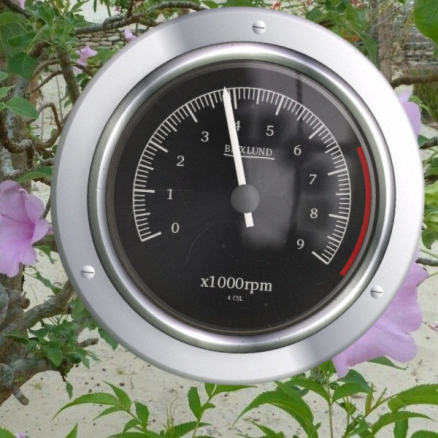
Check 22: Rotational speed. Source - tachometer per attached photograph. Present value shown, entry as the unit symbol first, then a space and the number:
rpm 3800
